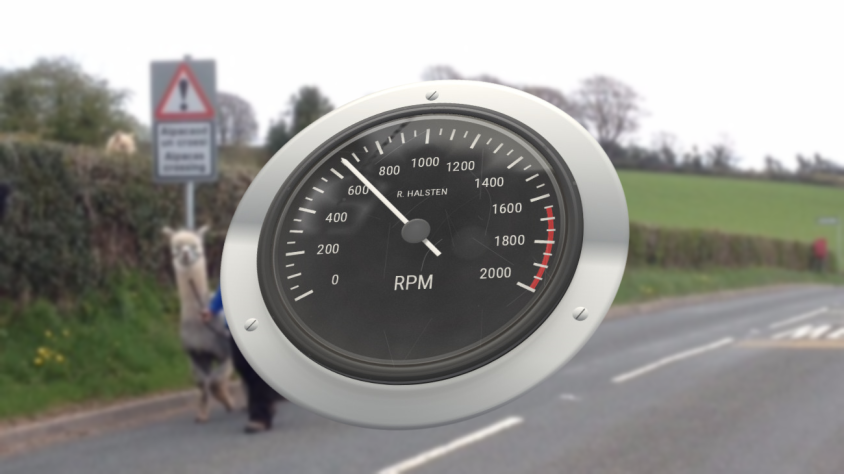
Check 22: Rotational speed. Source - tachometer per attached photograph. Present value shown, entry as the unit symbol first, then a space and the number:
rpm 650
